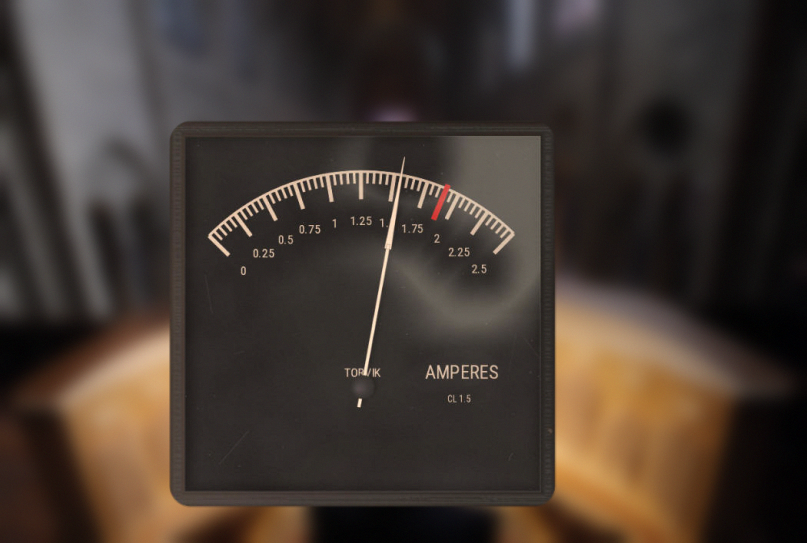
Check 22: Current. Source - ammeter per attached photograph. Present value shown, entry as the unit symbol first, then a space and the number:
A 1.55
